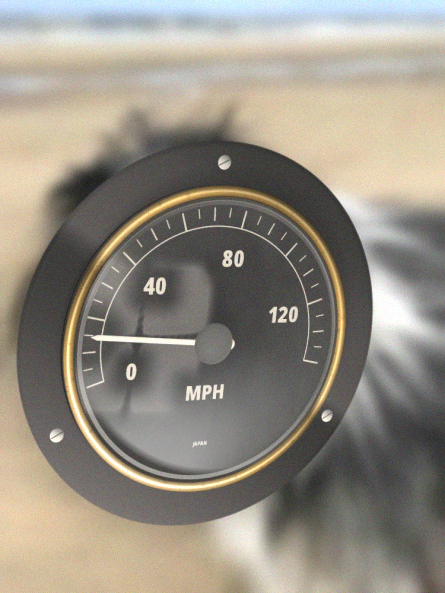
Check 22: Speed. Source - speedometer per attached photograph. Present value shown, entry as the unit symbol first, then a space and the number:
mph 15
